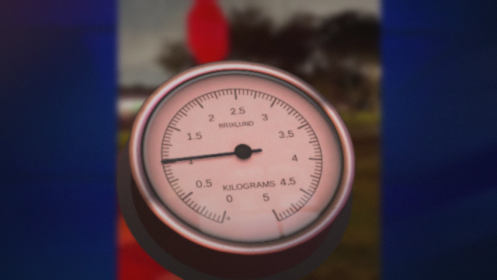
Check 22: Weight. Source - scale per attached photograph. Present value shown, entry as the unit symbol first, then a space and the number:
kg 1
